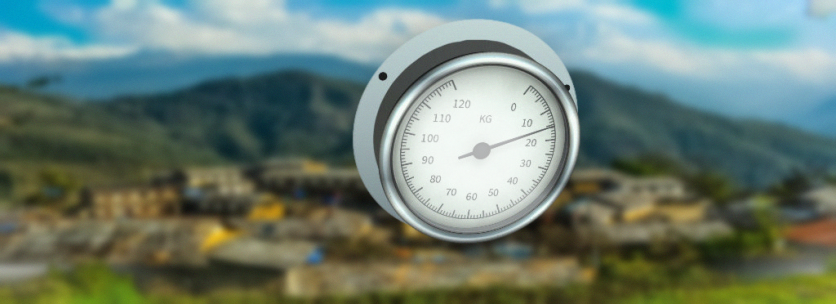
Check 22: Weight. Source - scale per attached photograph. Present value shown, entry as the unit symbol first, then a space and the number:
kg 15
